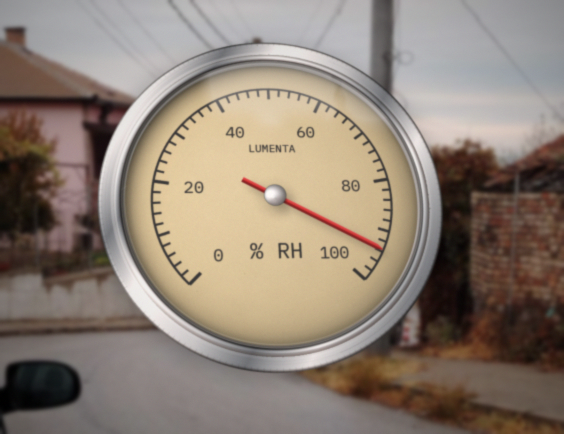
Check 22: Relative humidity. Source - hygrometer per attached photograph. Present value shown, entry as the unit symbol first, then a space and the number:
% 94
